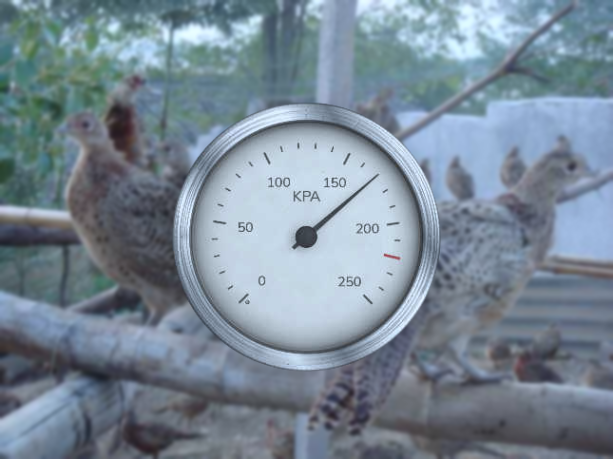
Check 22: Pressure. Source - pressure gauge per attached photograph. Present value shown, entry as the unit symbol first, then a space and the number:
kPa 170
